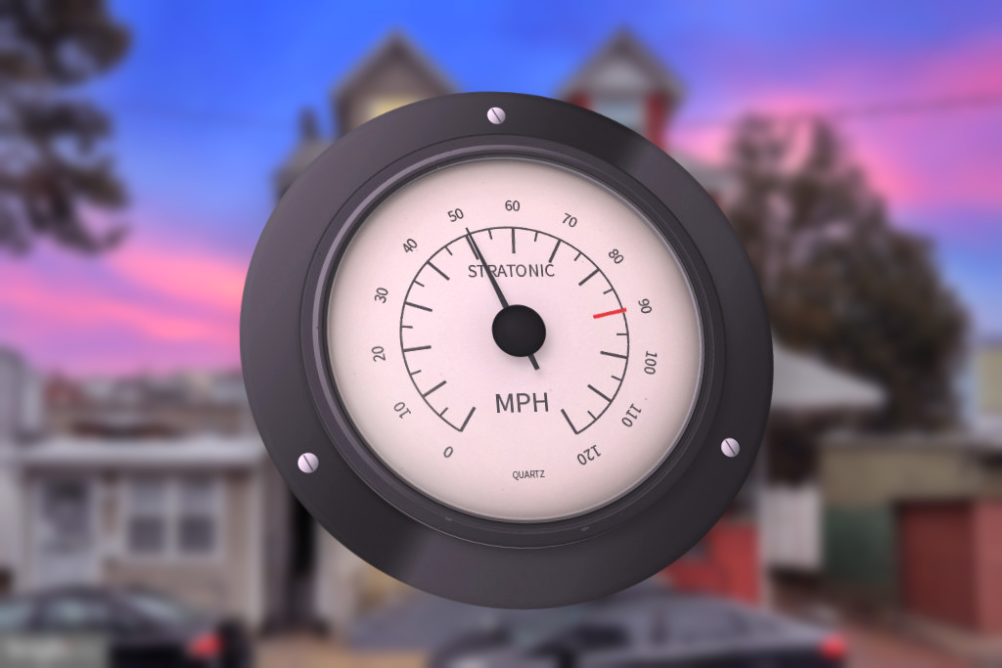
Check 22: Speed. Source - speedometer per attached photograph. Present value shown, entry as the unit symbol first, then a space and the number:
mph 50
